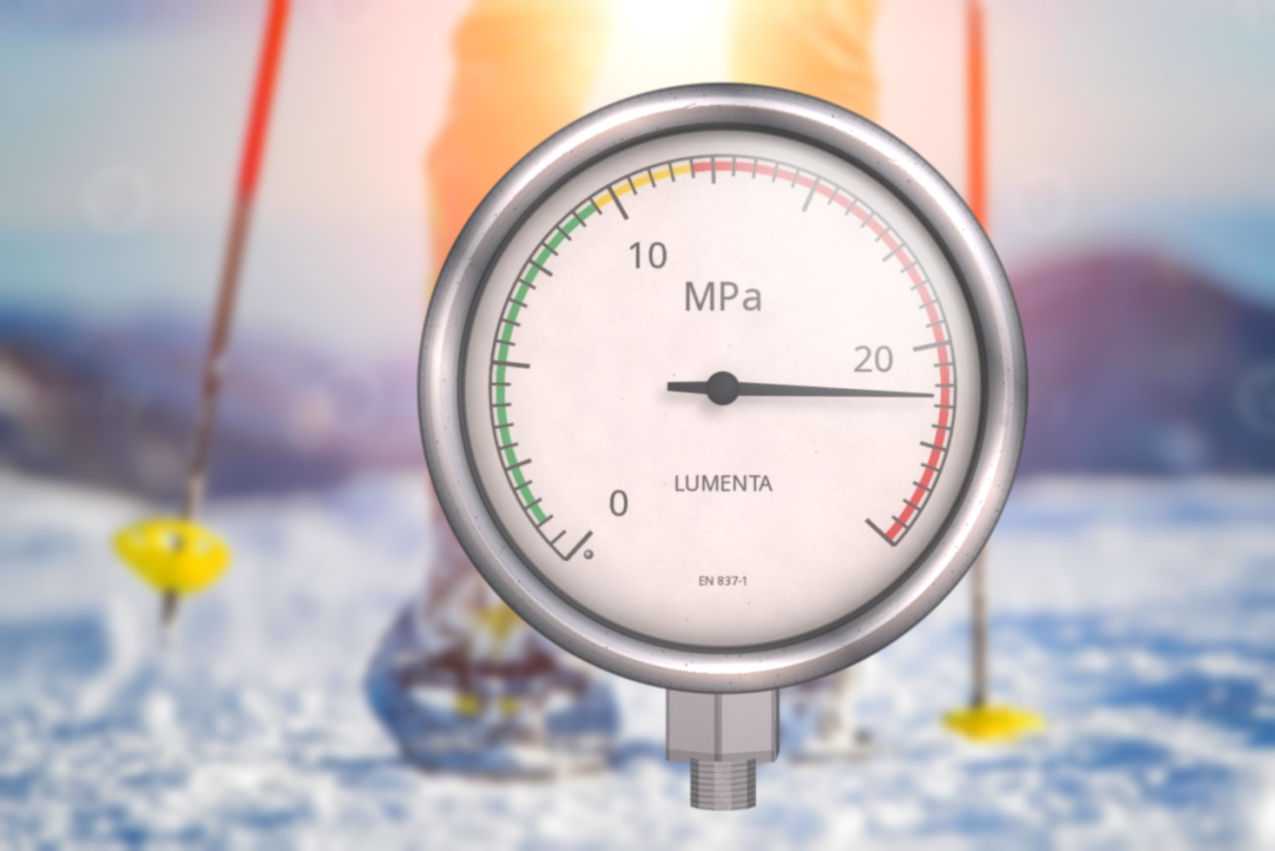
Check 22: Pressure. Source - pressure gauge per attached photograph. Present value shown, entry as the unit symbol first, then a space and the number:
MPa 21.25
